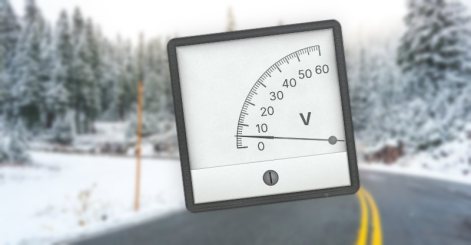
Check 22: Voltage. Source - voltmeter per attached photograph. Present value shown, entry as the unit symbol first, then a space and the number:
V 5
